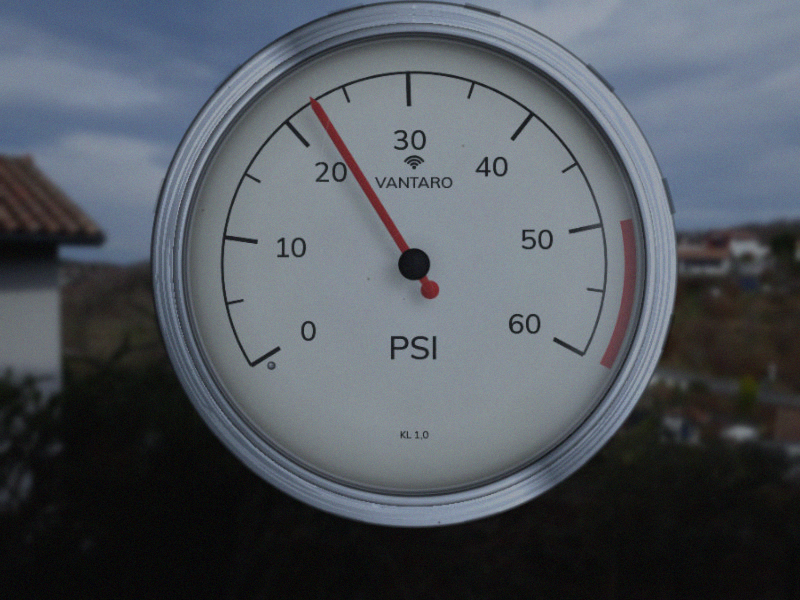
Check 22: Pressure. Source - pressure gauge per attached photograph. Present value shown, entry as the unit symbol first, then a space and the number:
psi 22.5
